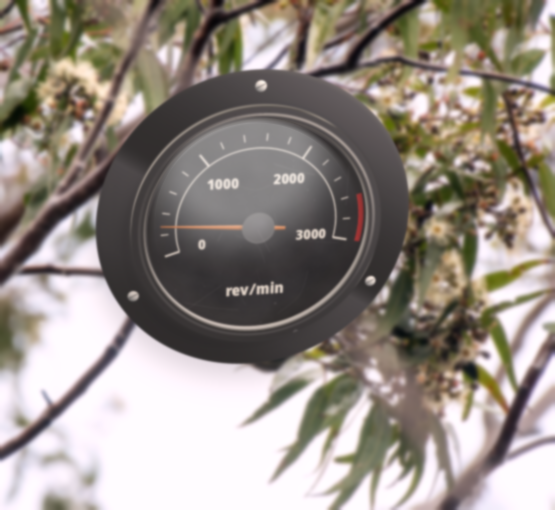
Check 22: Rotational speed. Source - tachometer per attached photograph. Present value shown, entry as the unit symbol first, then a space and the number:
rpm 300
